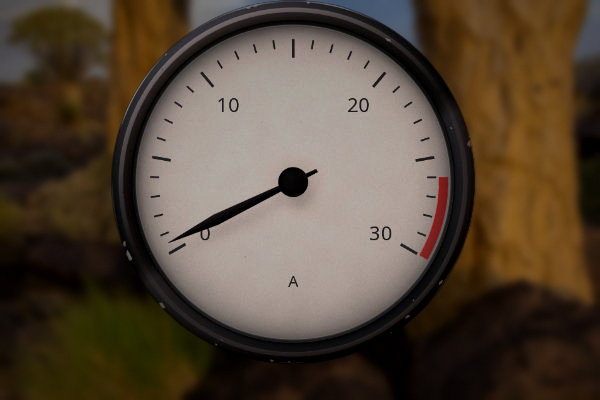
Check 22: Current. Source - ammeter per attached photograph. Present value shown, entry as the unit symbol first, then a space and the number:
A 0.5
